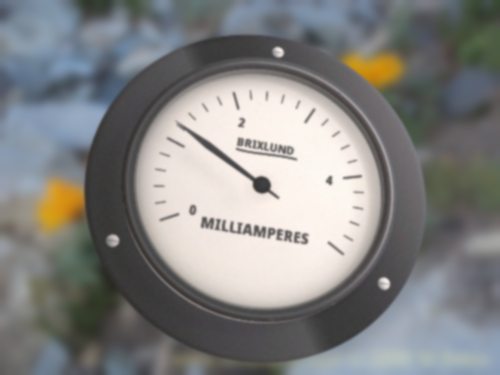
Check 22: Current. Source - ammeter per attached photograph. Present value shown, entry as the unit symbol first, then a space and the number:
mA 1.2
